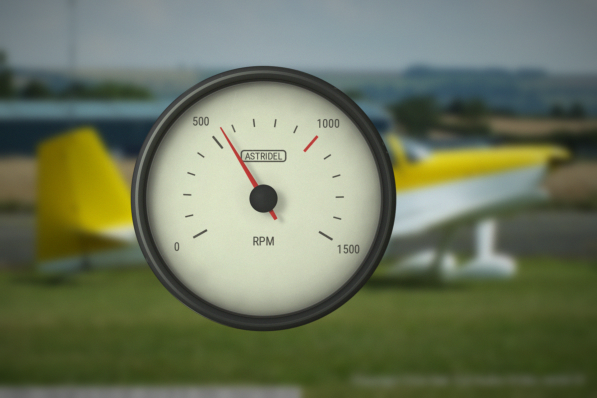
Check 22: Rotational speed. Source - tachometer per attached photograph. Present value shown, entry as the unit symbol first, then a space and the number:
rpm 550
